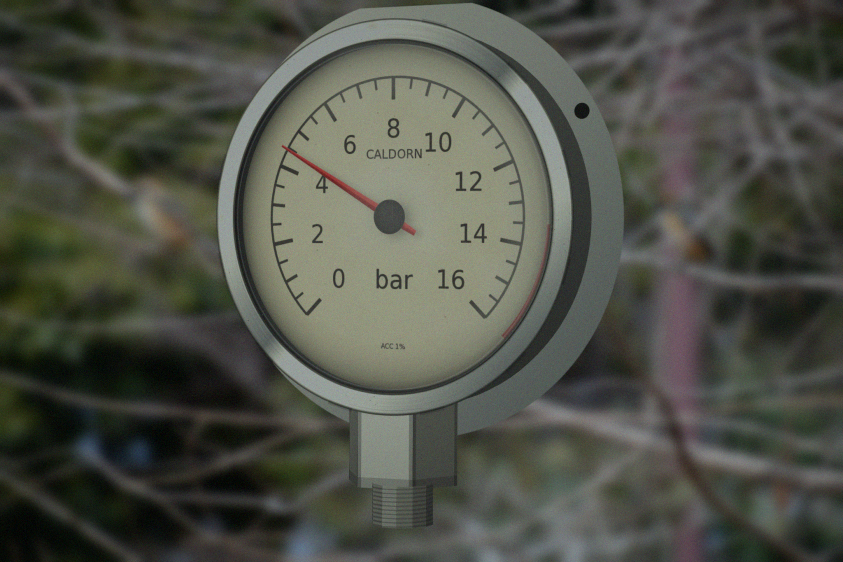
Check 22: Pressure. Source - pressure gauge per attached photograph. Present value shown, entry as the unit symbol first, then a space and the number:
bar 4.5
